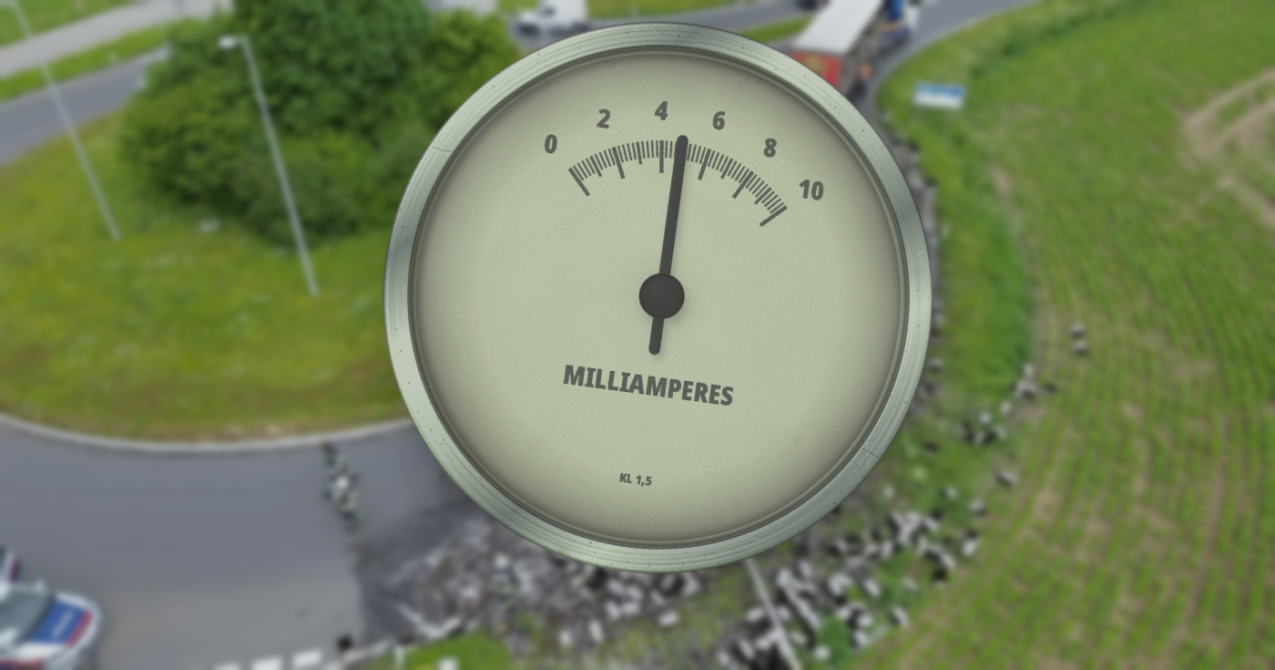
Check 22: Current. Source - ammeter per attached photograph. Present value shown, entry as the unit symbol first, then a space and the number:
mA 4.8
